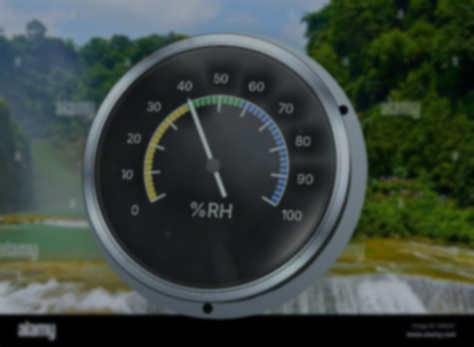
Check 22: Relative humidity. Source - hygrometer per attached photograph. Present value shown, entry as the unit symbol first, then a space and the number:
% 40
